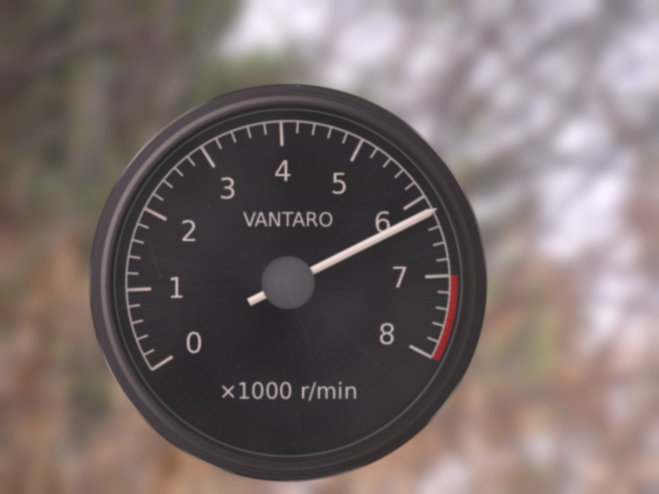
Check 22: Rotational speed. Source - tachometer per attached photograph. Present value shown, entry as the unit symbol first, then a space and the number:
rpm 6200
